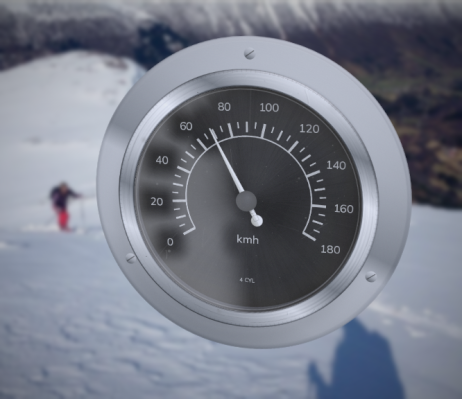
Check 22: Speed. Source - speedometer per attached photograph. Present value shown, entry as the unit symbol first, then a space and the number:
km/h 70
